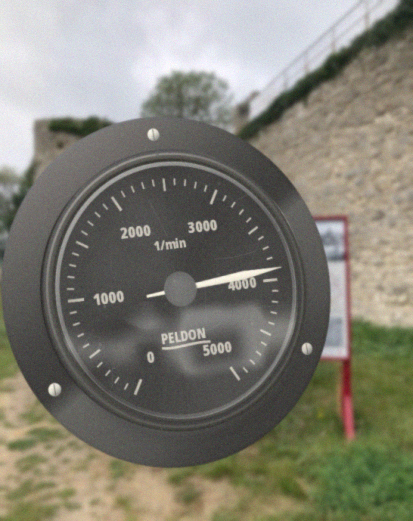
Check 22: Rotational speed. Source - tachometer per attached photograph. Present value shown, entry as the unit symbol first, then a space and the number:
rpm 3900
